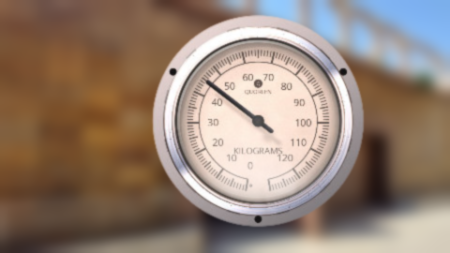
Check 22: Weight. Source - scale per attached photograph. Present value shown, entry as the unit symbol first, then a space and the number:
kg 45
